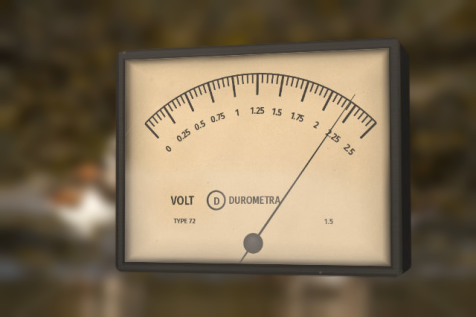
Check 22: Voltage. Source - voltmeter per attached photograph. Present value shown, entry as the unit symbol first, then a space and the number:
V 2.2
